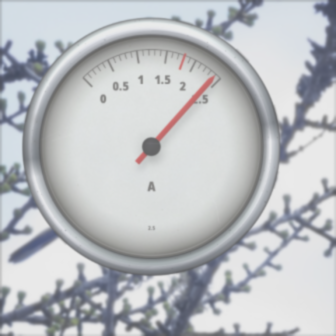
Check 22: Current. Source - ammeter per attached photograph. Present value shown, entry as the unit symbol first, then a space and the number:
A 2.4
